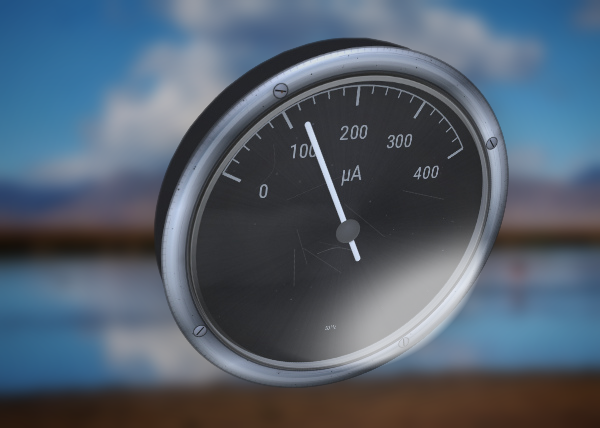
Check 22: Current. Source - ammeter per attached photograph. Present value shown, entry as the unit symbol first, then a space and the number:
µA 120
